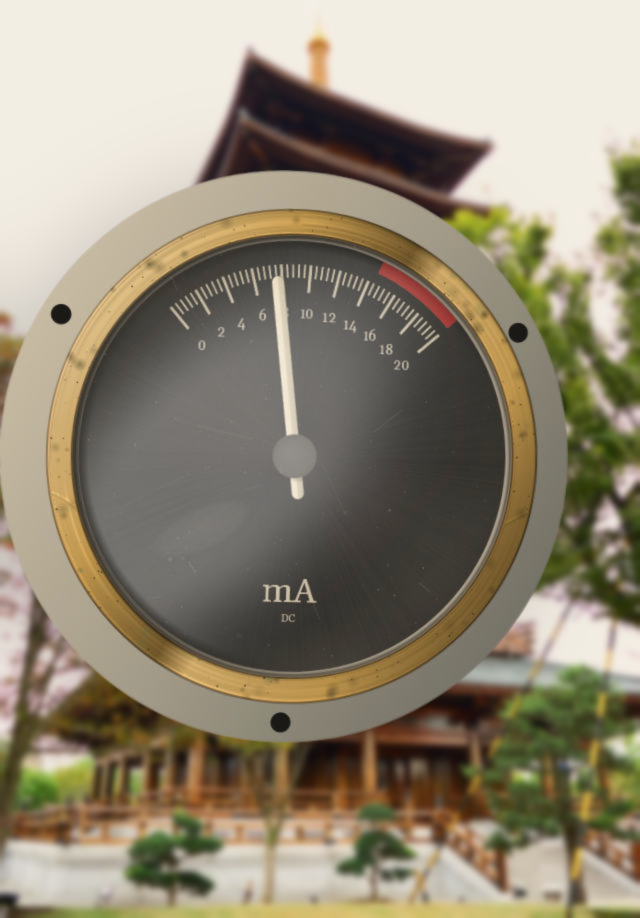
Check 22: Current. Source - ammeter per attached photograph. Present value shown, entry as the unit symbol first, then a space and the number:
mA 7.6
